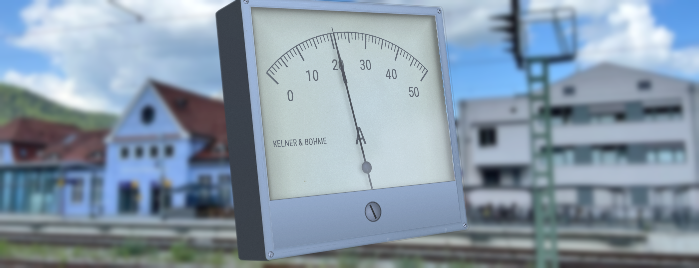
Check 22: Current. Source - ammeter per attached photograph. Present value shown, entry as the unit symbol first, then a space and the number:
A 20
